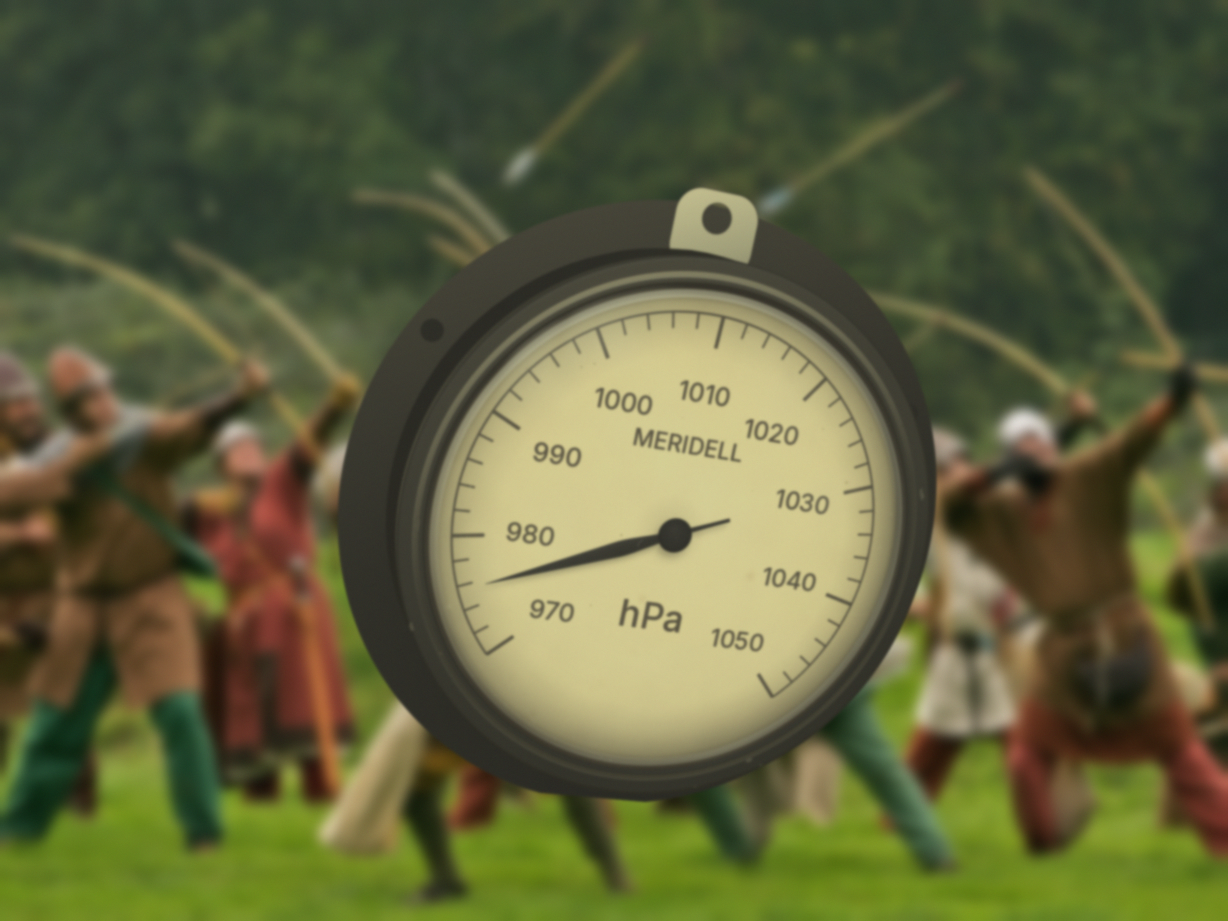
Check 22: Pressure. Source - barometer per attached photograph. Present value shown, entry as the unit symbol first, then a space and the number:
hPa 976
